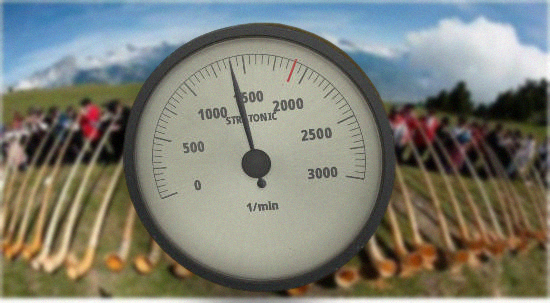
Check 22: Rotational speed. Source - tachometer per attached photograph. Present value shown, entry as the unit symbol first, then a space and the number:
rpm 1400
